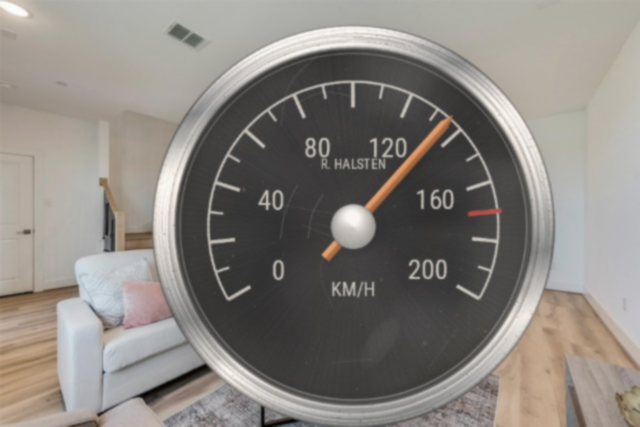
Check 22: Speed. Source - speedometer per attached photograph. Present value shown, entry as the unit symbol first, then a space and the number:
km/h 135
